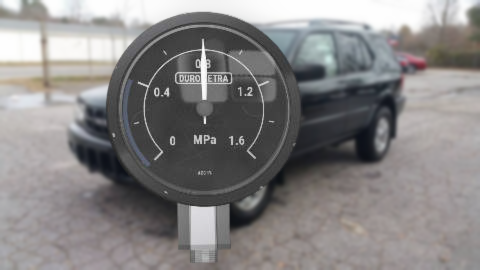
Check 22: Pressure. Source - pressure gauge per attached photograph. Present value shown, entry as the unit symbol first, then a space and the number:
MPa 0.8
